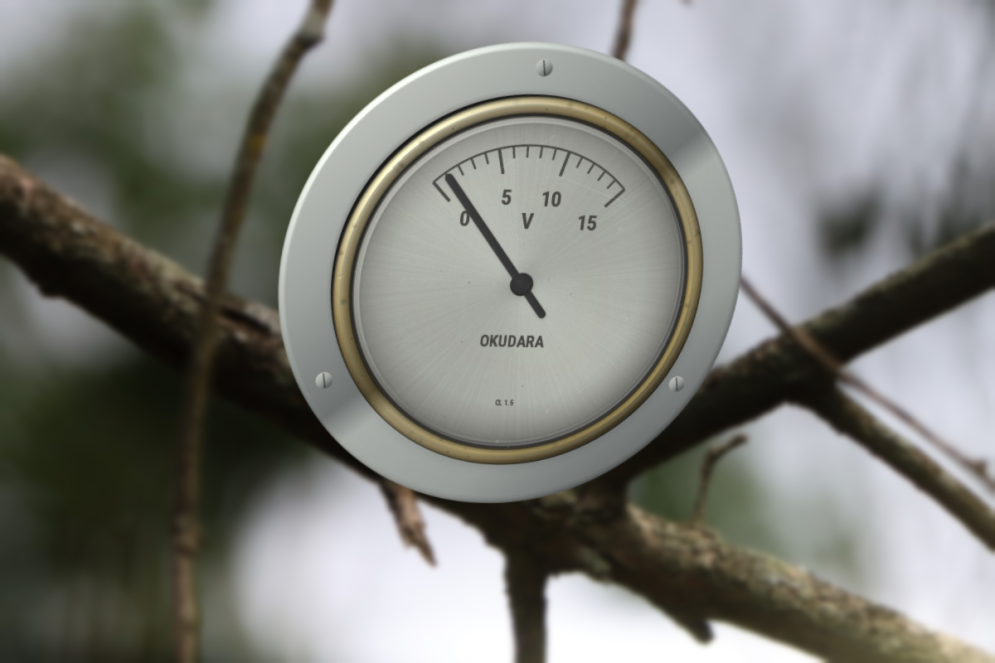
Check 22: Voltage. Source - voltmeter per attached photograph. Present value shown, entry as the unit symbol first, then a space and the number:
V 1
